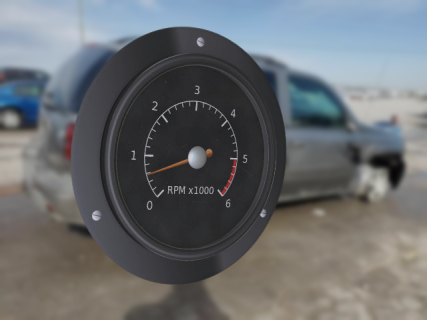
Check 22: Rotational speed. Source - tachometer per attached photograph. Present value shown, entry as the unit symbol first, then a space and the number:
rpm 600
